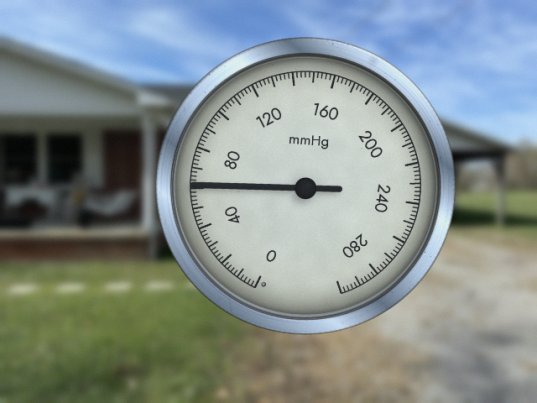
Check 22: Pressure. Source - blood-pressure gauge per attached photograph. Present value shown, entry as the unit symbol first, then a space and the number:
mmHg 62
